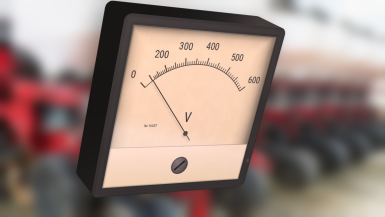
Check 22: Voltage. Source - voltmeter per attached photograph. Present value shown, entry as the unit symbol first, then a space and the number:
V 100
